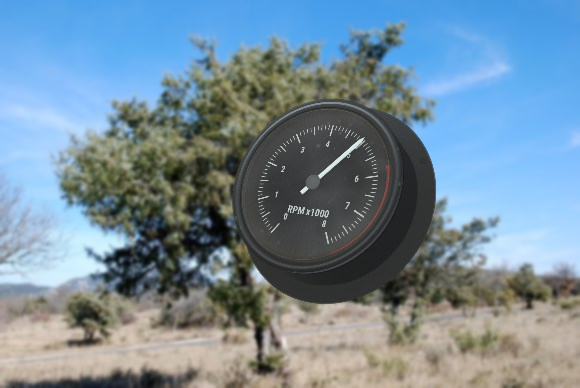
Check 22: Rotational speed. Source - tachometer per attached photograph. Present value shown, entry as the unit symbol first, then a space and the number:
rpm 5000
